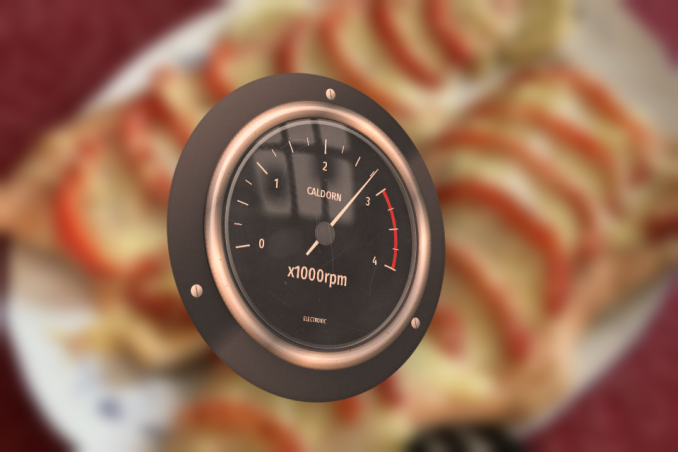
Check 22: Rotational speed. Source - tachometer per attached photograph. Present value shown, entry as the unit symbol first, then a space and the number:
rpm 2750
